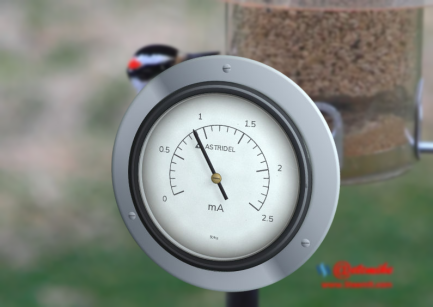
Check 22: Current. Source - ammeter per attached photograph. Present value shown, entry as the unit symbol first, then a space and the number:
mA 0.9
